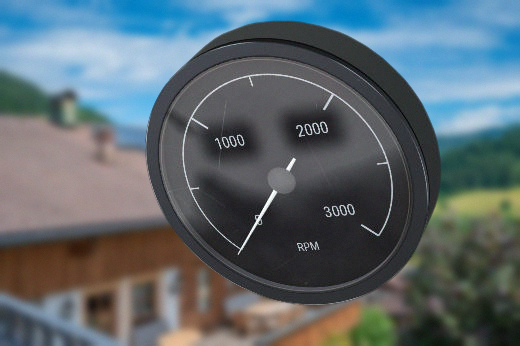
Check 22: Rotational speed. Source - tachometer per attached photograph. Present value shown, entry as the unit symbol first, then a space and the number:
rpm 0
